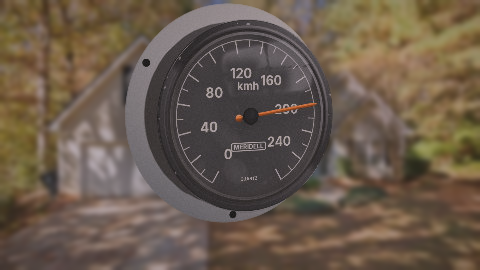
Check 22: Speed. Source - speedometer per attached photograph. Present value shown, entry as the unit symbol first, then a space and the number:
km/h 200
